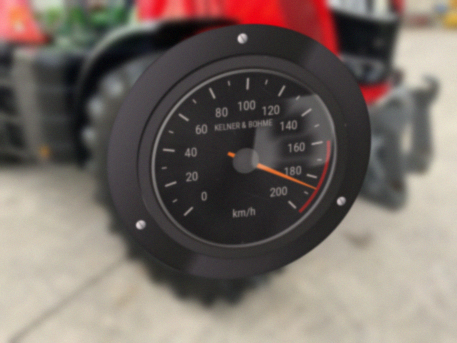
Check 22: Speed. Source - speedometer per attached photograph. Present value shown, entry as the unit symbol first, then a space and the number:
km/h 185
